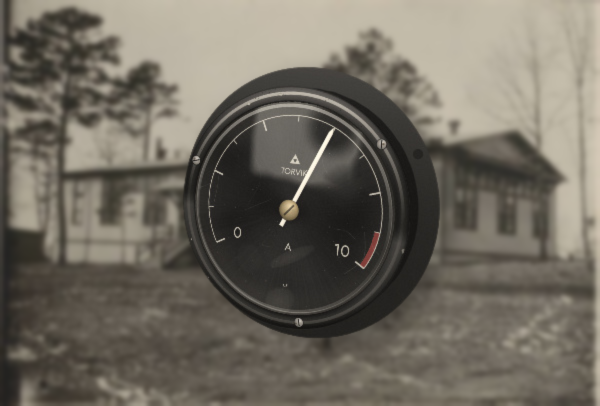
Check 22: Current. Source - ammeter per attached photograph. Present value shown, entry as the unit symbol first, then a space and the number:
A 6
